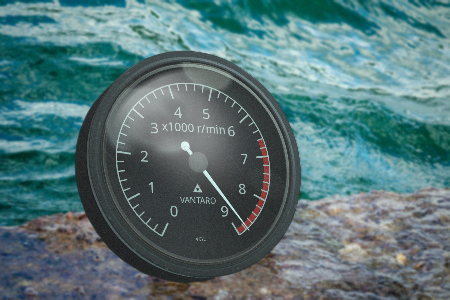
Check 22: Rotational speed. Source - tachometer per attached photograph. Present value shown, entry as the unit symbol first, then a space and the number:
rpm 8800
